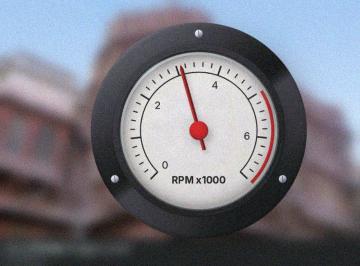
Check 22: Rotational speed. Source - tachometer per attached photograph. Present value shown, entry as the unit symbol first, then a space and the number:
rpm 3100
